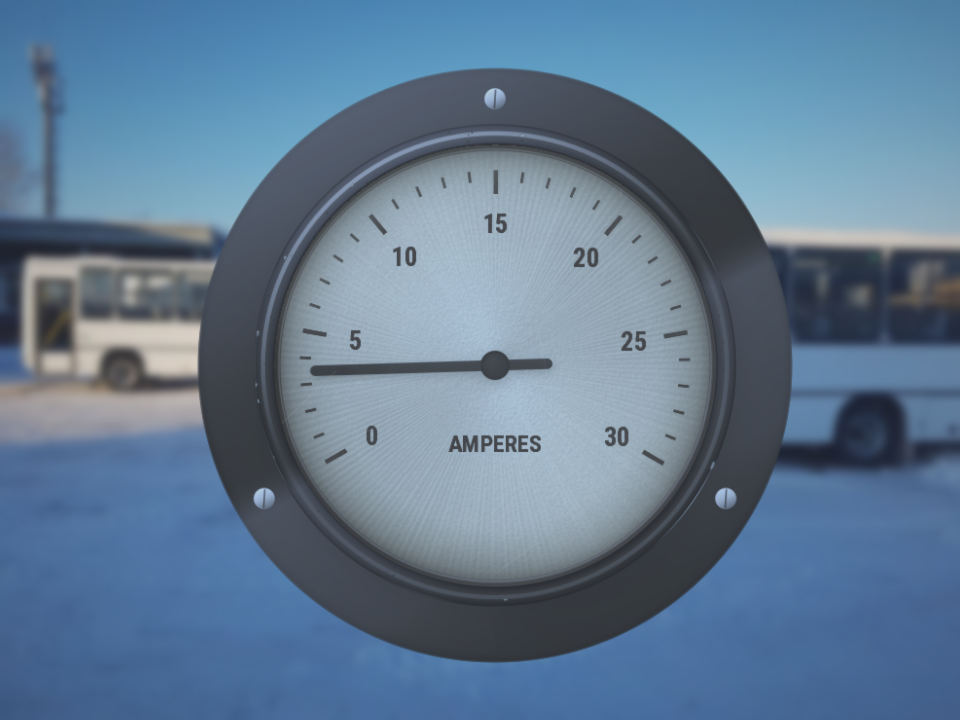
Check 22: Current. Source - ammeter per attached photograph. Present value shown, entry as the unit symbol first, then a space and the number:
A 3.5
